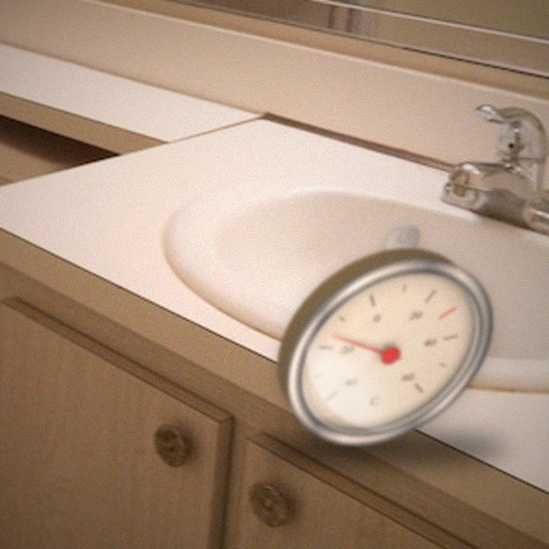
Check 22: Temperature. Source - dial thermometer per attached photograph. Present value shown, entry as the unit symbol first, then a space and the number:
°C -15
